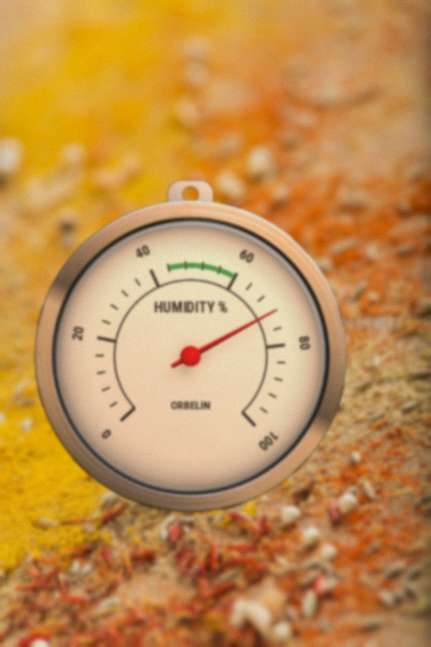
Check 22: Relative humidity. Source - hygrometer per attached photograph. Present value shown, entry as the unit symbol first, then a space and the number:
% 72
